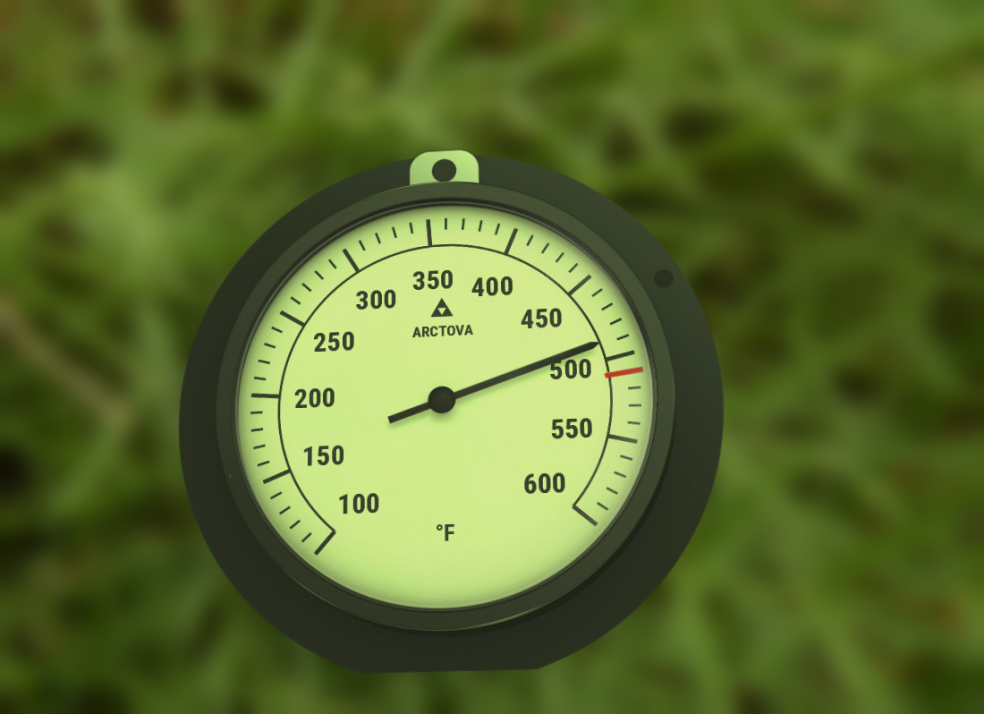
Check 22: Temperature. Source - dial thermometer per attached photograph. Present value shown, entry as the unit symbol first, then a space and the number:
°F 490
